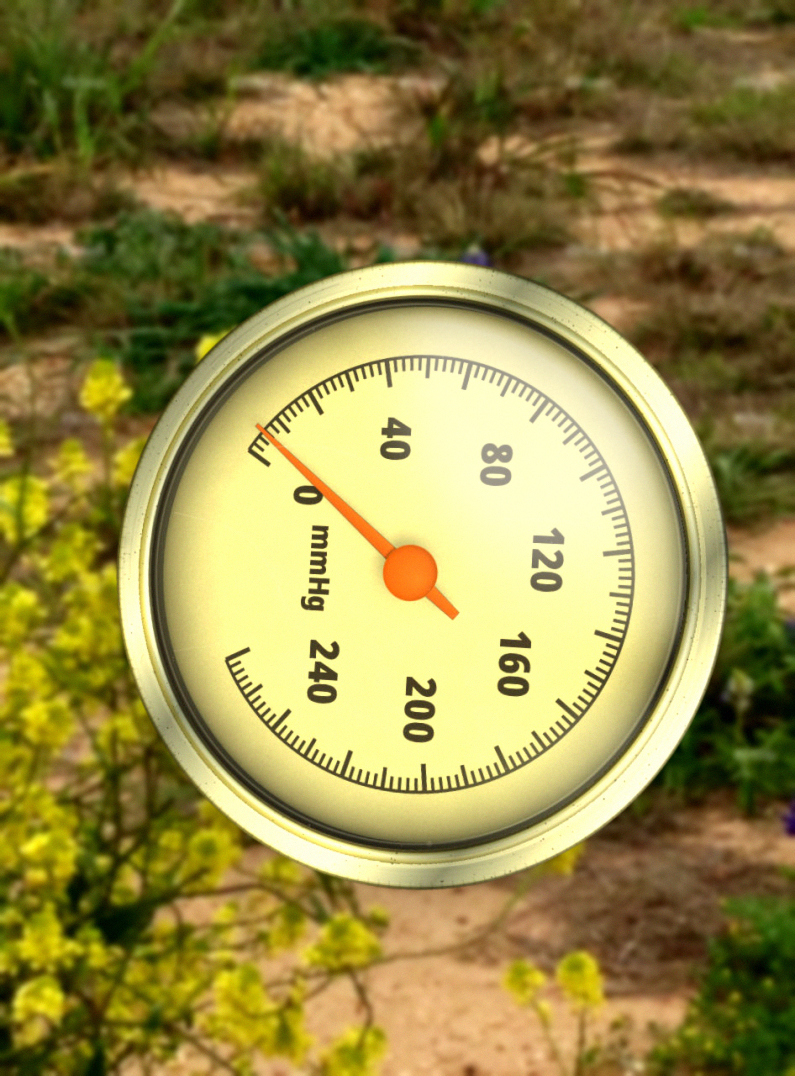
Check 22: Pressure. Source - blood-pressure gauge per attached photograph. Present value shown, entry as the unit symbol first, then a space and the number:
mmHg 6
